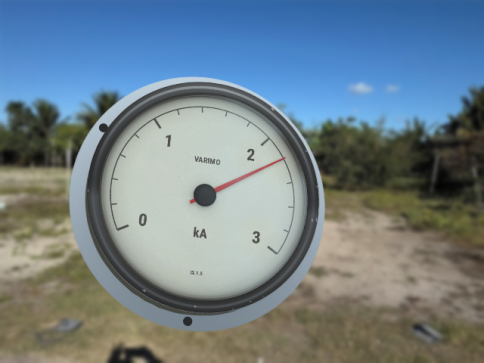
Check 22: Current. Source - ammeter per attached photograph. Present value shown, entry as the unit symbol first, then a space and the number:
kA 2.2
